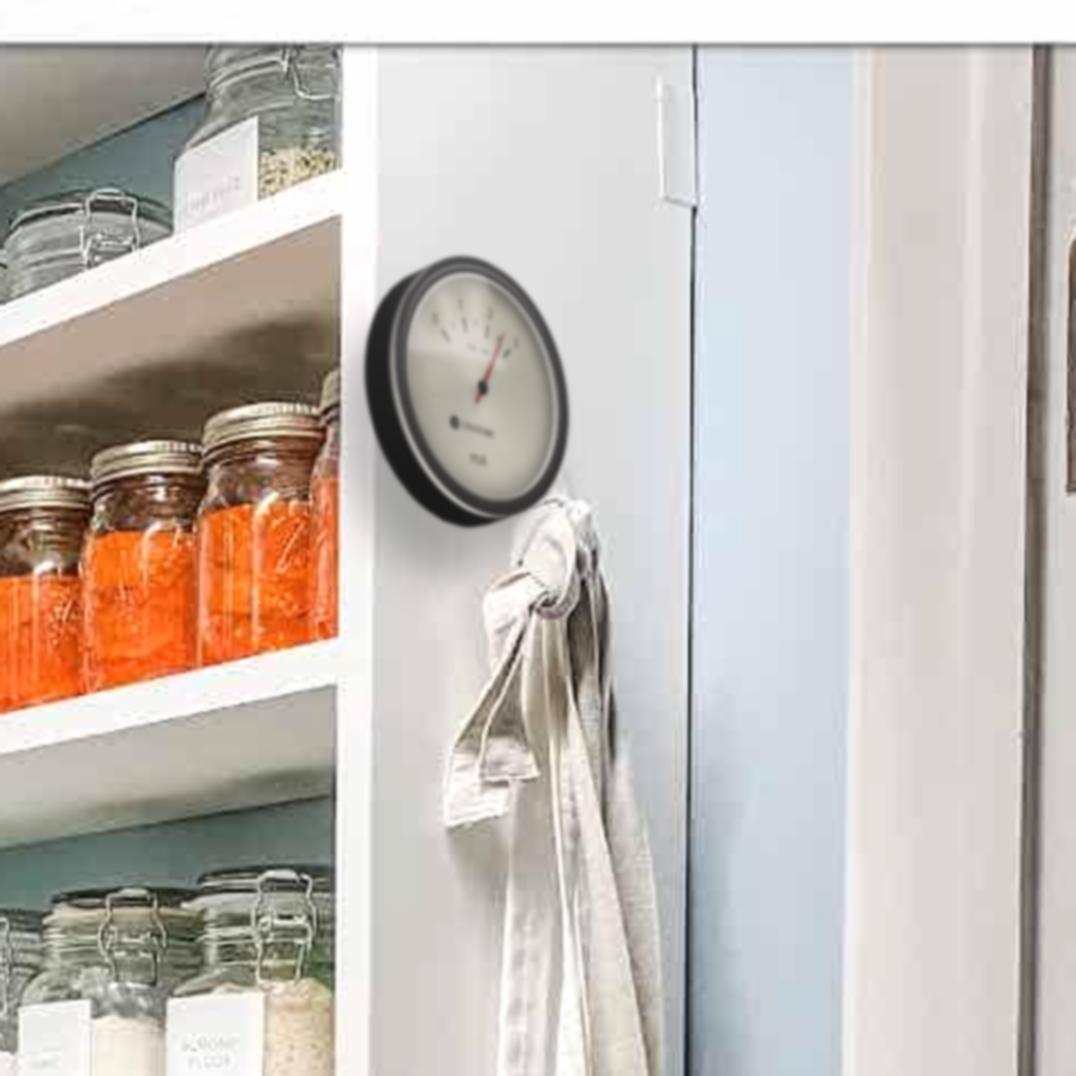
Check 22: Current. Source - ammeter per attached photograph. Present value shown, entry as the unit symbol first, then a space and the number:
mA 2.5
